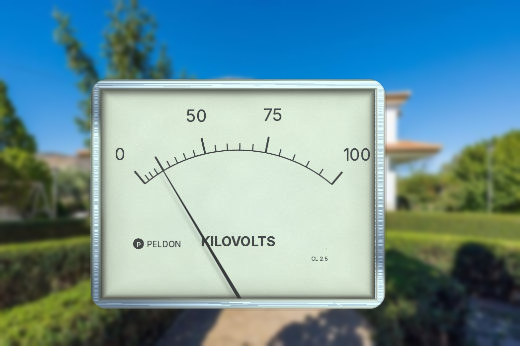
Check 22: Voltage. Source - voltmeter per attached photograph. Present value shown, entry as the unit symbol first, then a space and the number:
kV 25
